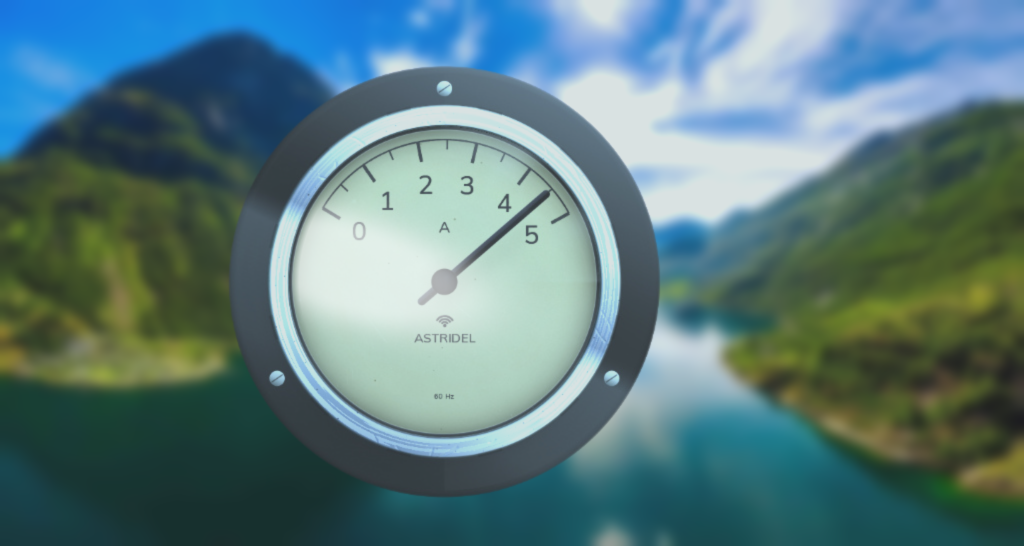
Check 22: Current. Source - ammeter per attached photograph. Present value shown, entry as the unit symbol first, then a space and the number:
A 4.5
